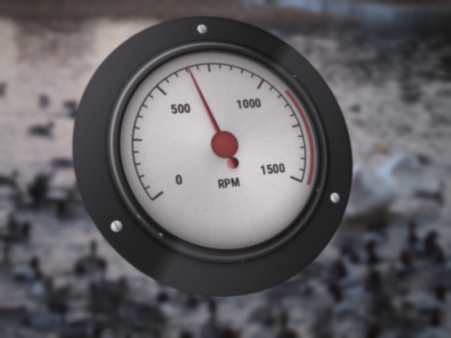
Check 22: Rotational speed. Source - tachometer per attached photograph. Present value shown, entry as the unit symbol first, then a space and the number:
rpm 650
